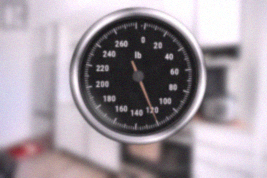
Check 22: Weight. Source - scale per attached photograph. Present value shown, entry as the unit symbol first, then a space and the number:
lb 120
